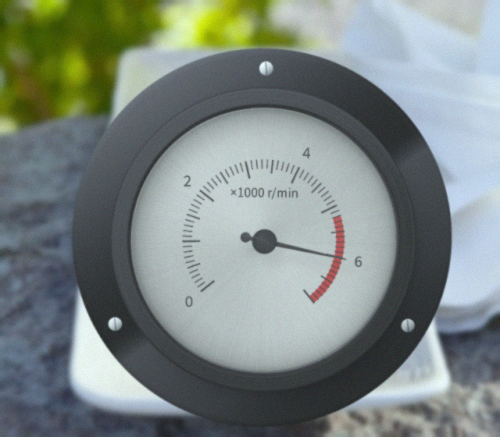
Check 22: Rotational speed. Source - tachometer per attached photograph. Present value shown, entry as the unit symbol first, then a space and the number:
rpm 6000
